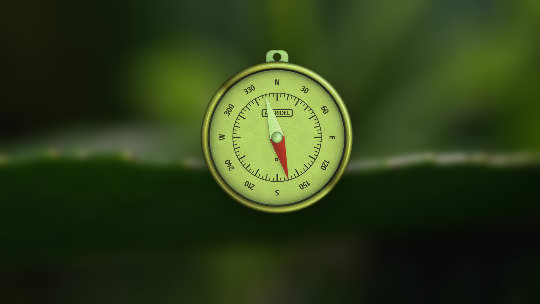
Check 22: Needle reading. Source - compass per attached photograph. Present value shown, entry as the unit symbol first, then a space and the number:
° 165
